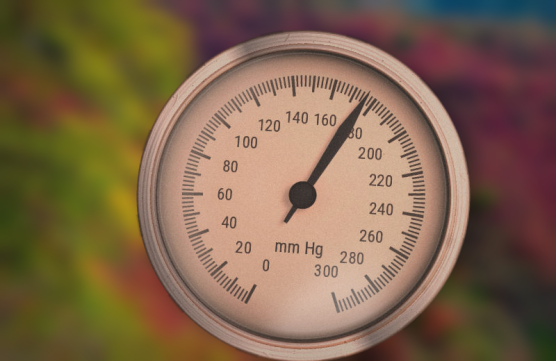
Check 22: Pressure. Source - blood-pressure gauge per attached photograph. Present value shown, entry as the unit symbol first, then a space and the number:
mmHg 176
